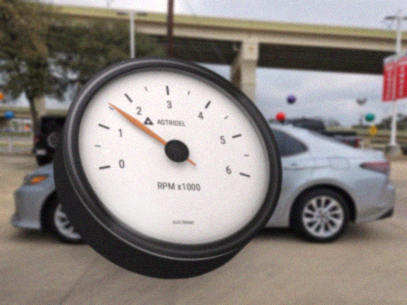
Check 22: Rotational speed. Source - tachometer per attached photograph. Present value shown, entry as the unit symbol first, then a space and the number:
rpm 1500
